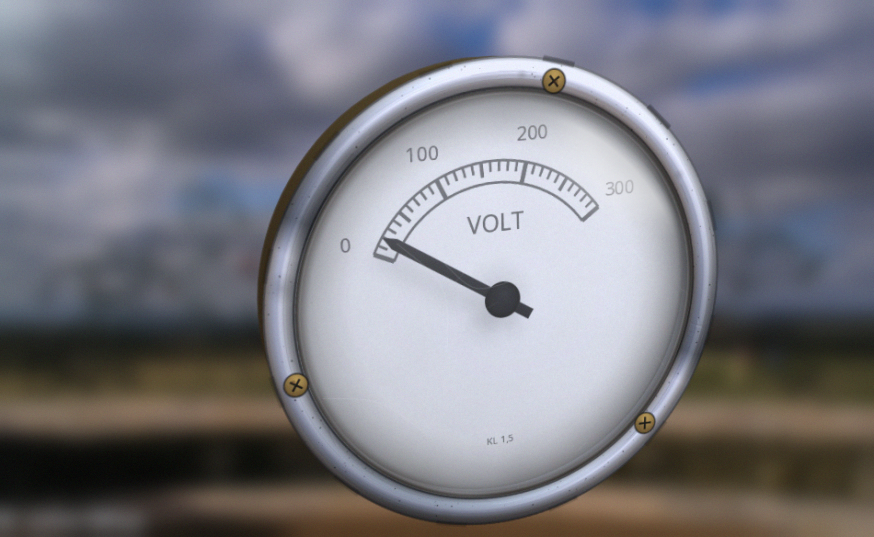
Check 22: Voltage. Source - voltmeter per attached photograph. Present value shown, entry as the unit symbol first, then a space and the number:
V 20
